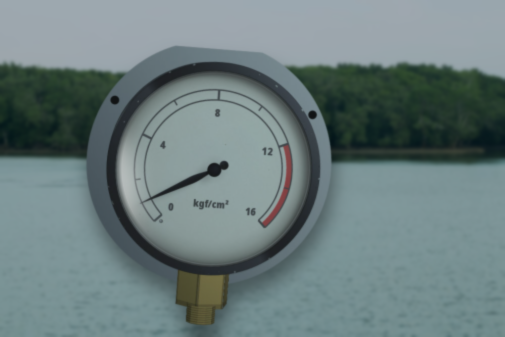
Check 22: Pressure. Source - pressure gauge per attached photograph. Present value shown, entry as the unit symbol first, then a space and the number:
kg/cm² 1
